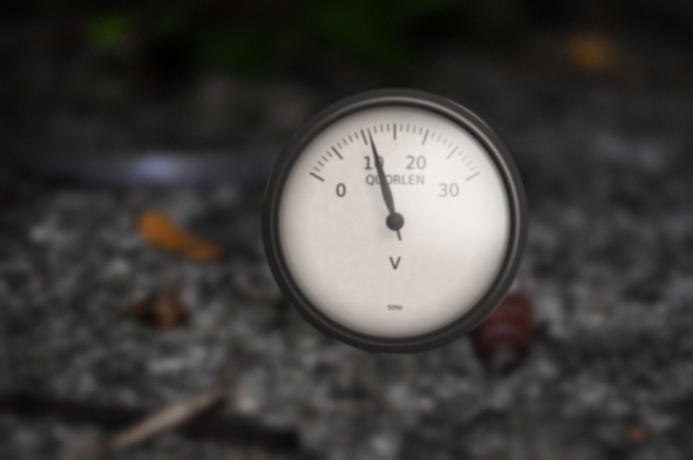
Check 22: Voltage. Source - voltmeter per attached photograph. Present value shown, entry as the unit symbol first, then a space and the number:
V 11
